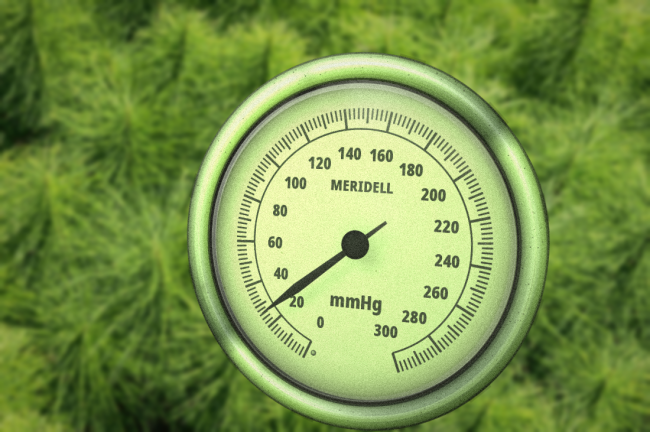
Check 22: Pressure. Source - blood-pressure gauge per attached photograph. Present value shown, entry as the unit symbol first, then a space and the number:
mmHg 26
